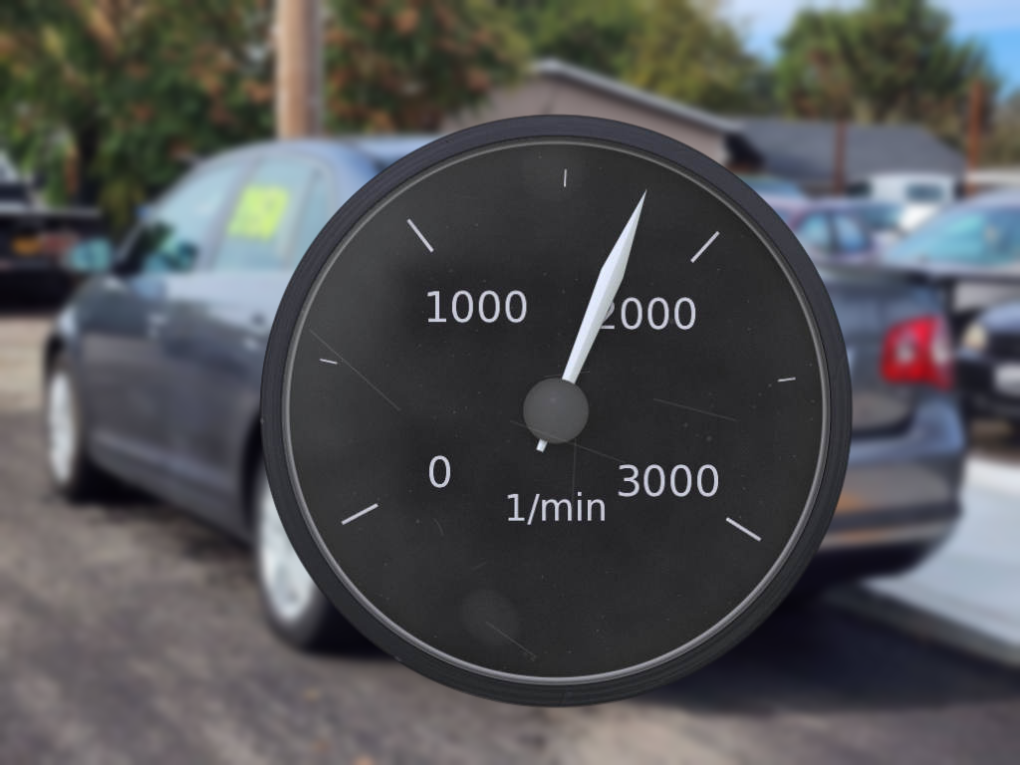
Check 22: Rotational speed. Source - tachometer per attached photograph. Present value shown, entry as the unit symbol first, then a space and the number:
rpm 1750
